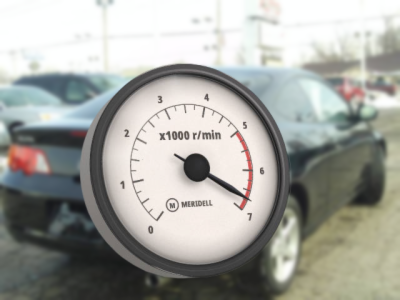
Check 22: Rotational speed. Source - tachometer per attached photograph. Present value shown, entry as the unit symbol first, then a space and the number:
rpm 6750
